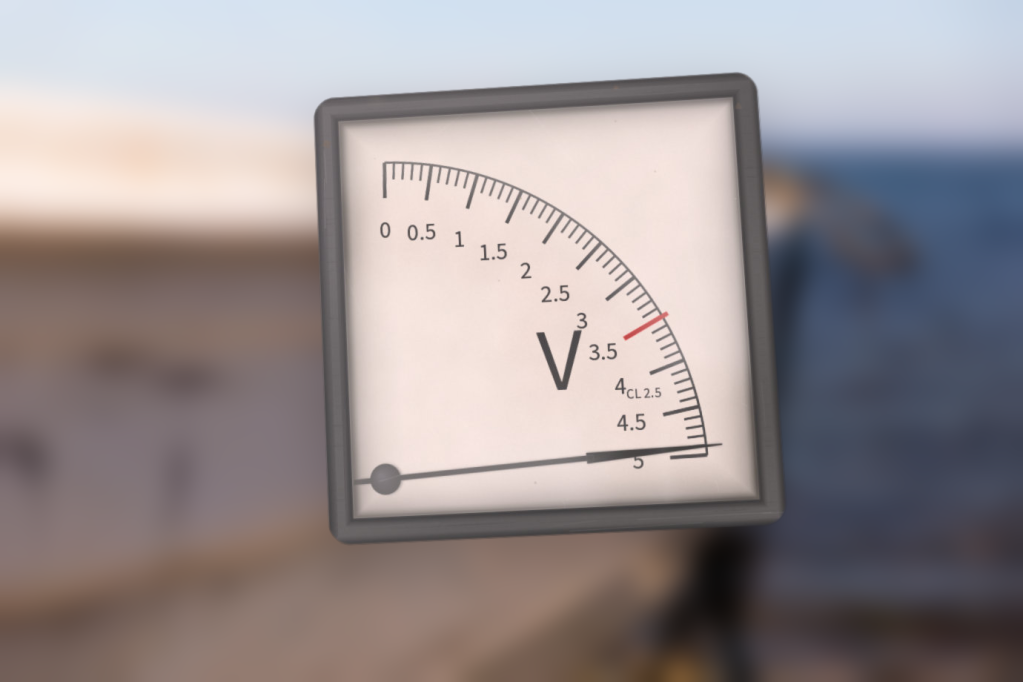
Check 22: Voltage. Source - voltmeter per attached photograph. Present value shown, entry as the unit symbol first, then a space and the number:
V 4.9
